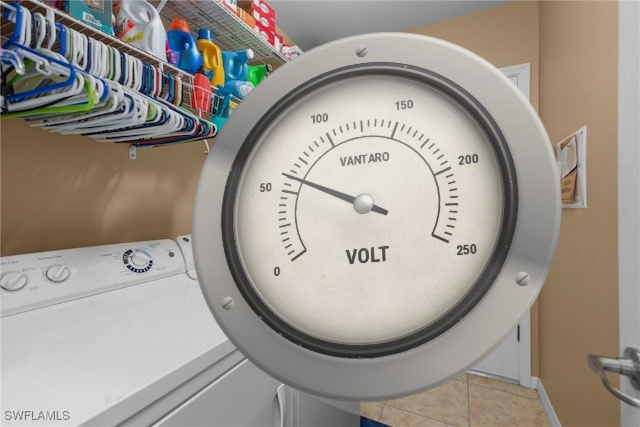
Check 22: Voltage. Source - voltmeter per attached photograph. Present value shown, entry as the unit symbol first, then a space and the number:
V 60
